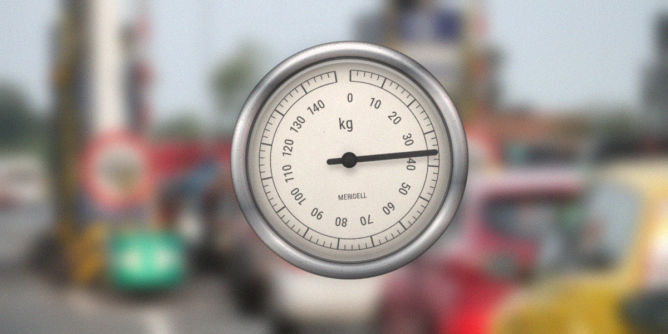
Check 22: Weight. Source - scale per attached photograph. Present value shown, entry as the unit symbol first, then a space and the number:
kg 36
